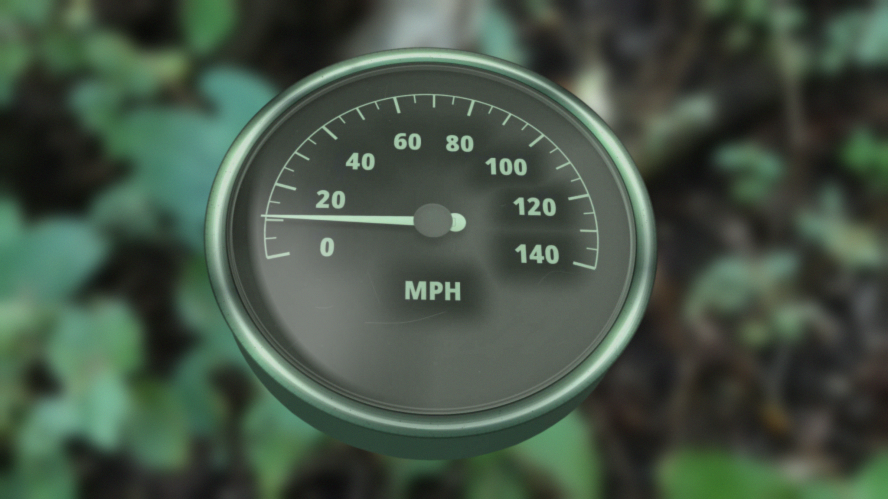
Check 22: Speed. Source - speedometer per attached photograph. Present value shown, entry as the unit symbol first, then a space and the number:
mph 10
